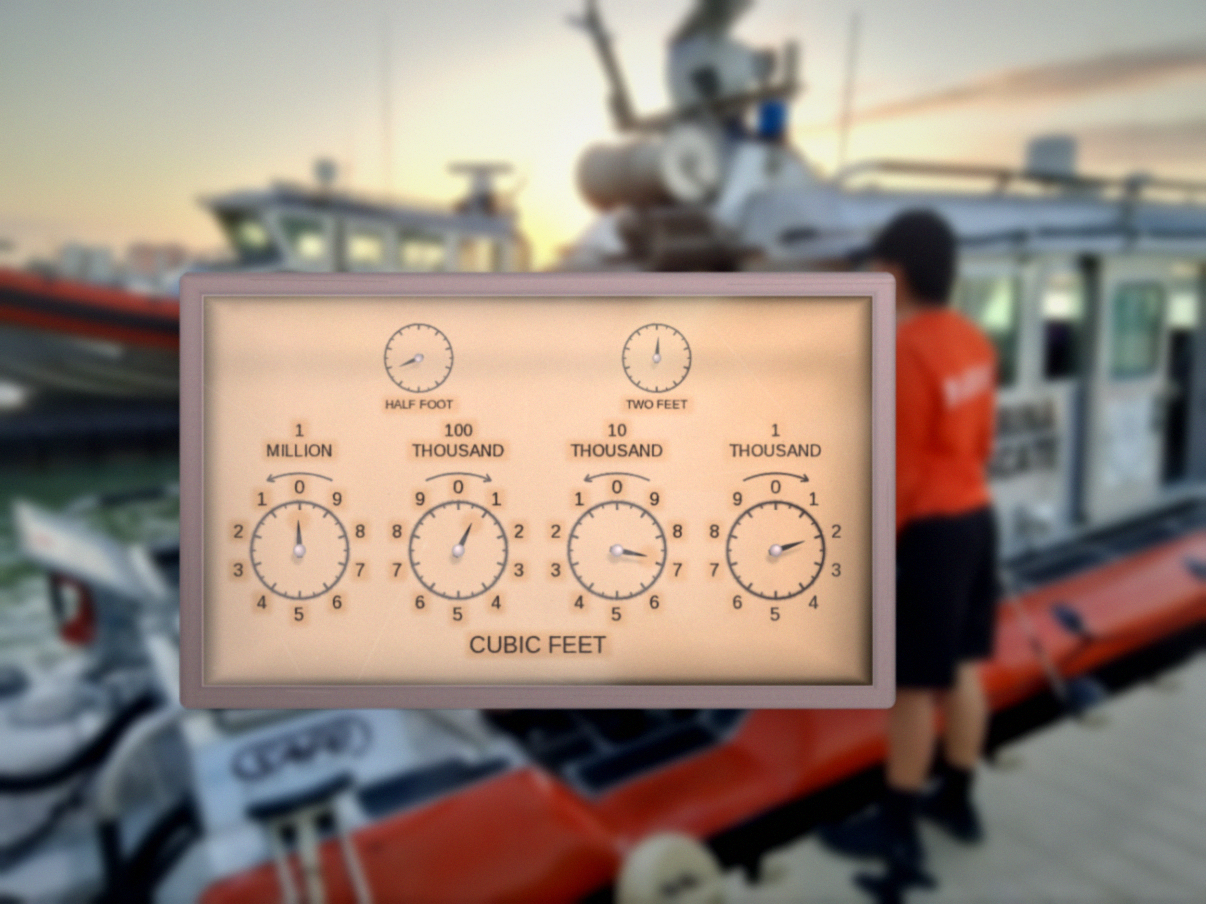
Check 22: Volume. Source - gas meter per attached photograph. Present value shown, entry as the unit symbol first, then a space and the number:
ft³ 7200
